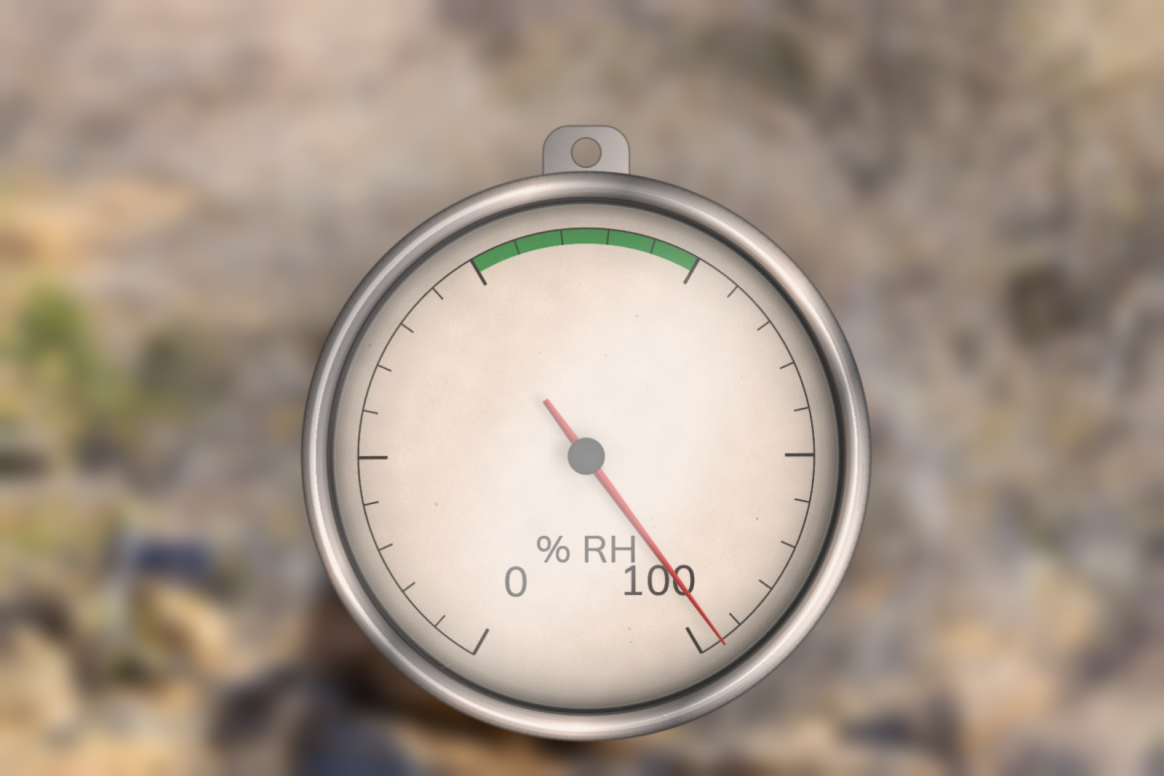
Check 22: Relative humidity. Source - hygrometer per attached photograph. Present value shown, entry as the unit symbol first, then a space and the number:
% 98
